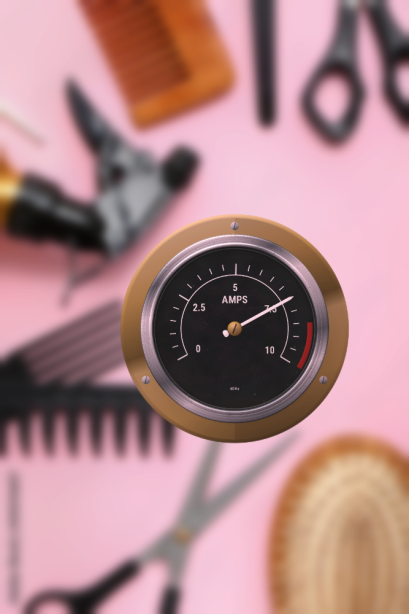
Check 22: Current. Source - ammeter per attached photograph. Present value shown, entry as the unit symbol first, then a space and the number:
A 7.5
